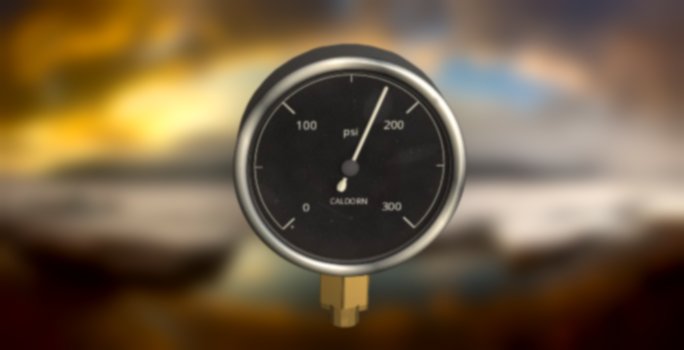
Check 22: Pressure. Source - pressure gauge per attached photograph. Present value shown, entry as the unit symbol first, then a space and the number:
psi 175
